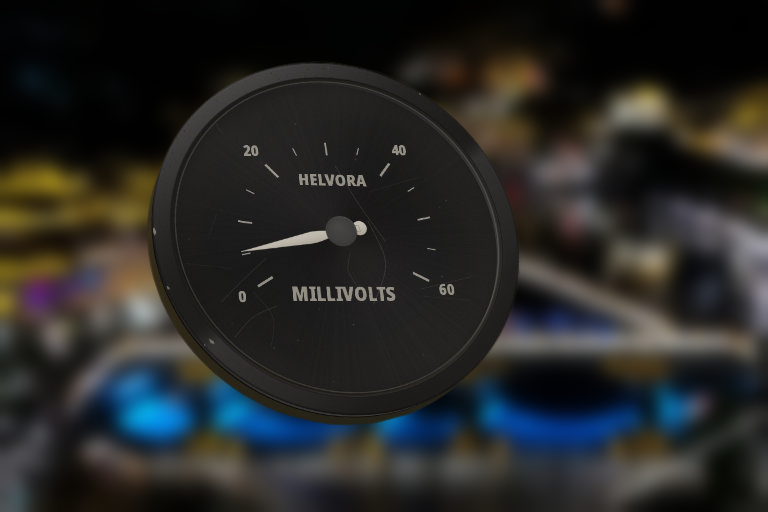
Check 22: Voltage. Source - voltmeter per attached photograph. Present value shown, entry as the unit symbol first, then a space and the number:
mV 5
